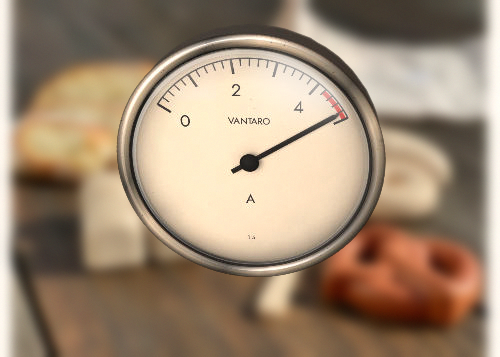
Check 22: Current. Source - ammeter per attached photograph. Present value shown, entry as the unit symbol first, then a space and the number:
A 4.8
